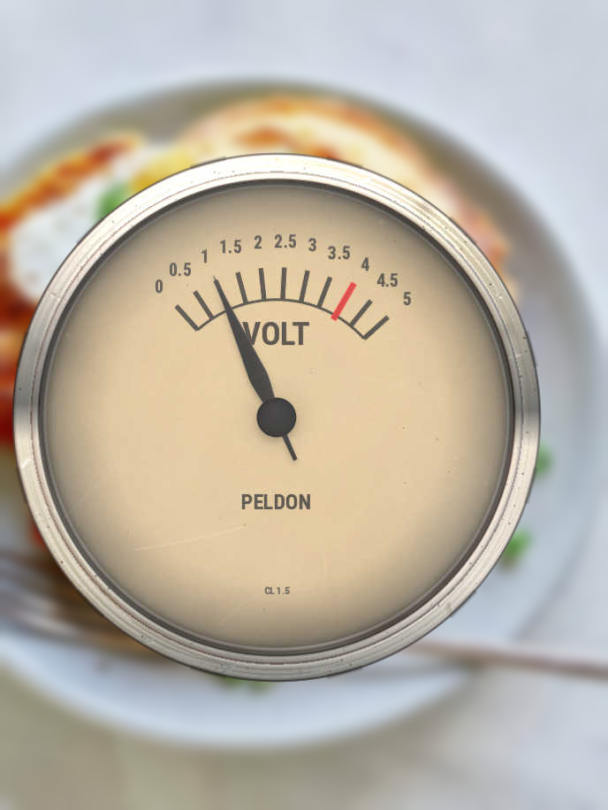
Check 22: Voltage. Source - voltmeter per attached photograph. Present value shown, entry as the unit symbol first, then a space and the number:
V 1
